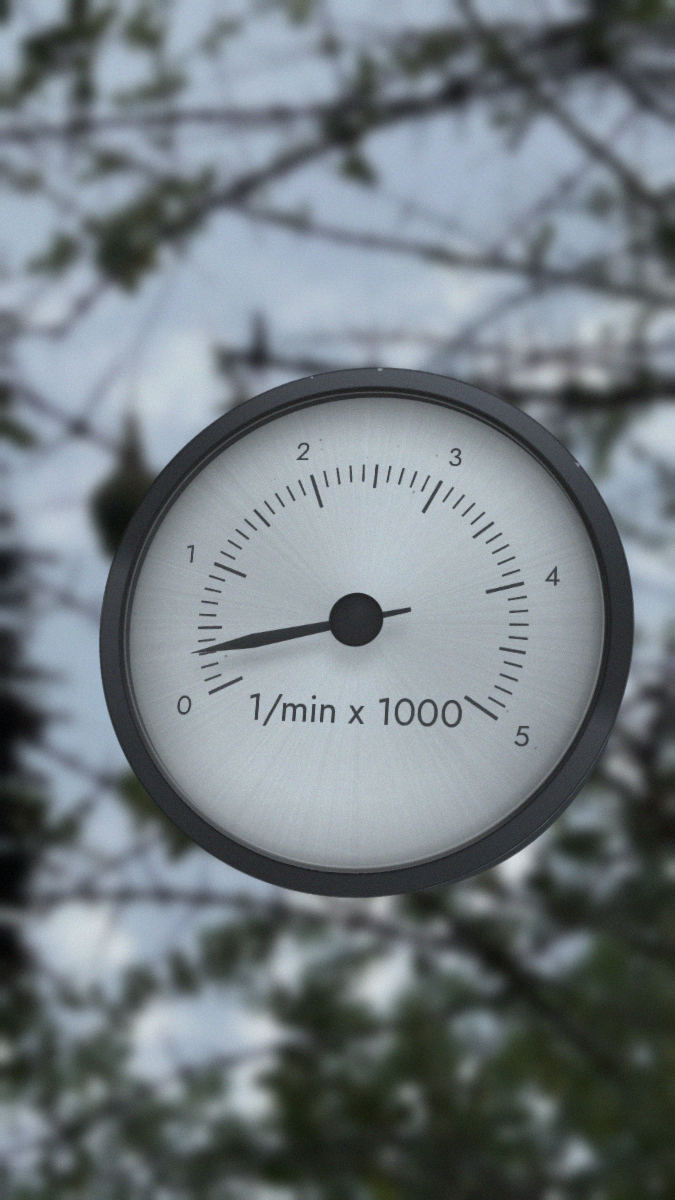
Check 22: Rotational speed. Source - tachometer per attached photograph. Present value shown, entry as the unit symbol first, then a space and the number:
rpm 300
